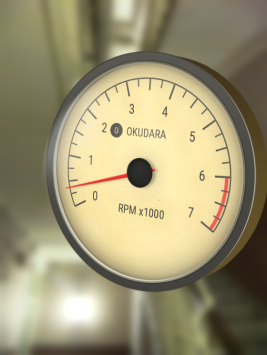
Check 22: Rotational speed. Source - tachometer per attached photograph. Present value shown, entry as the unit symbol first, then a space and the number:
rpm 375
